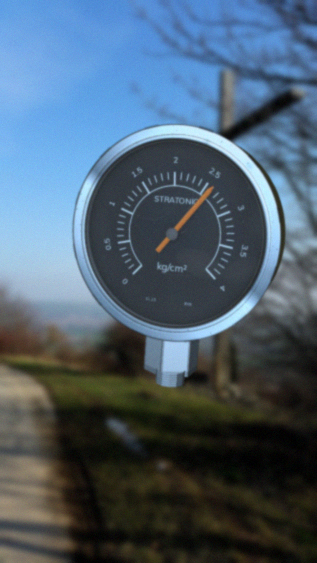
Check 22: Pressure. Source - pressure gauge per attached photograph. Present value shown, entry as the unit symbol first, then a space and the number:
kg/cm² 2.6
